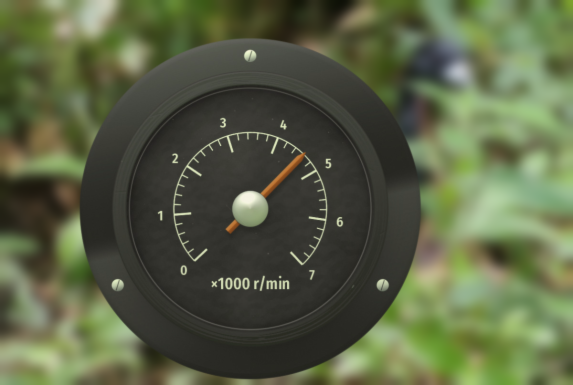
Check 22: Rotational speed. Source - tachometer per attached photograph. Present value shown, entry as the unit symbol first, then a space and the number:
rpm 4600
